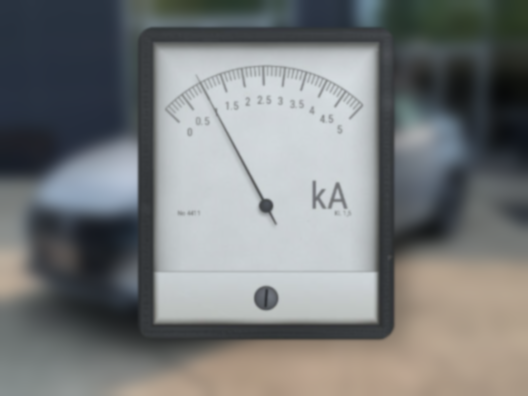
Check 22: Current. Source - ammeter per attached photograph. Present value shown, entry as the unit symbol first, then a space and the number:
kA 1
